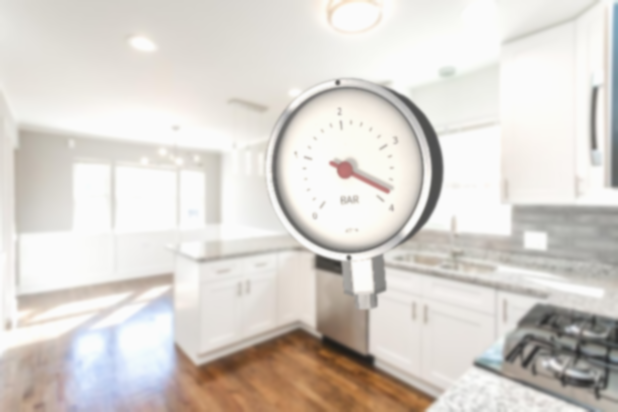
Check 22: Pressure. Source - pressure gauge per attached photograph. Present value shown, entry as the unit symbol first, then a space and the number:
bar 3.8
